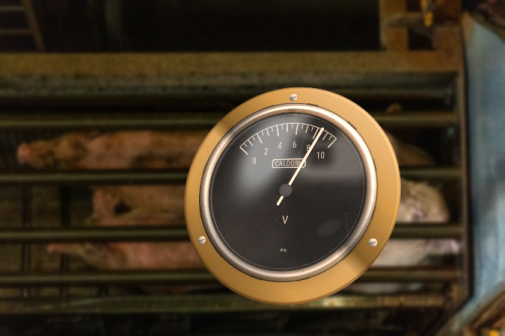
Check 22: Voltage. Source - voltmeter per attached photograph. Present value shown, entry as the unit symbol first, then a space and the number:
V 8.5
